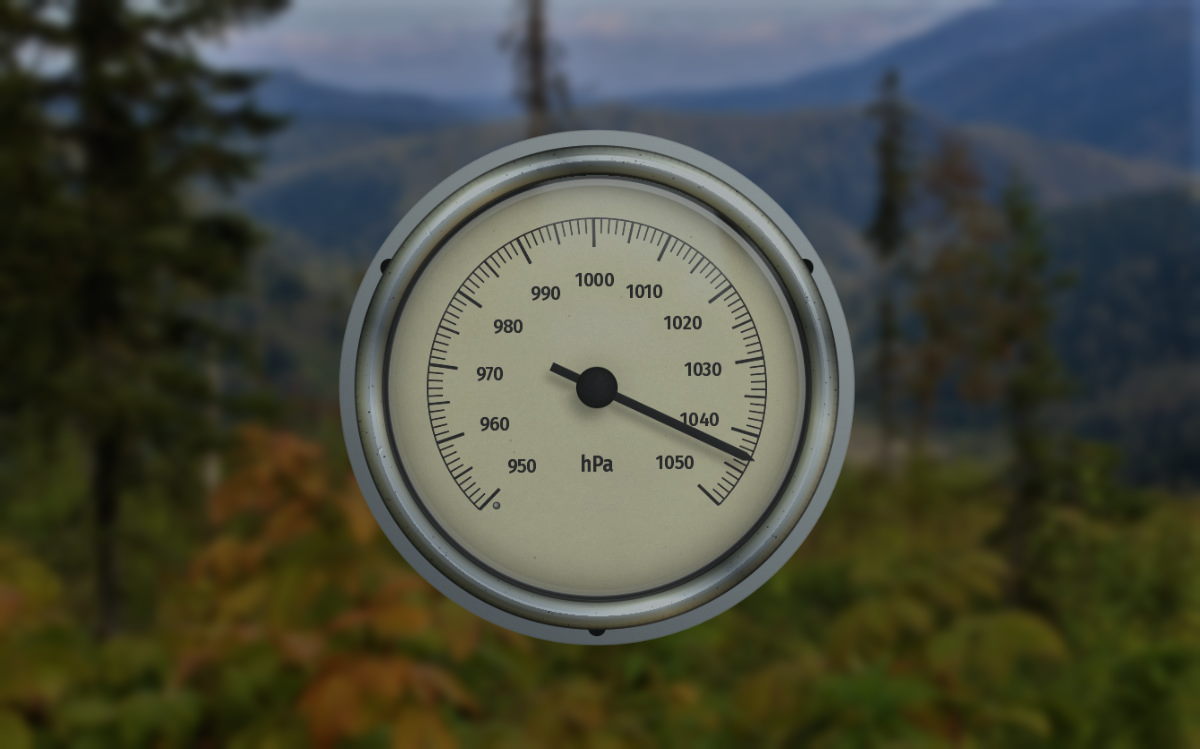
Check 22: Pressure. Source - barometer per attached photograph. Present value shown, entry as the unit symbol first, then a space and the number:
hPa 1043
